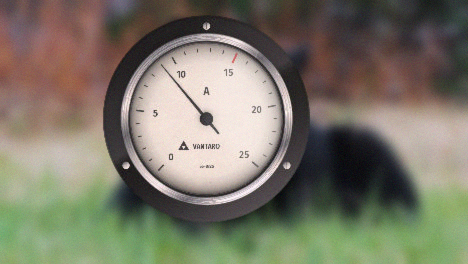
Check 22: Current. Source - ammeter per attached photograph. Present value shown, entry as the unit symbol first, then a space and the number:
A 9
